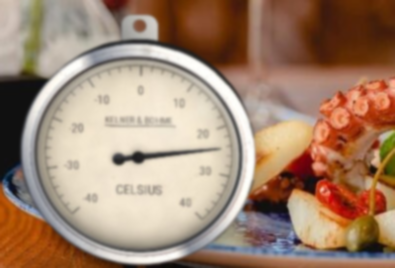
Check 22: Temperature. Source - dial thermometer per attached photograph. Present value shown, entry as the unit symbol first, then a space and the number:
°C 24
